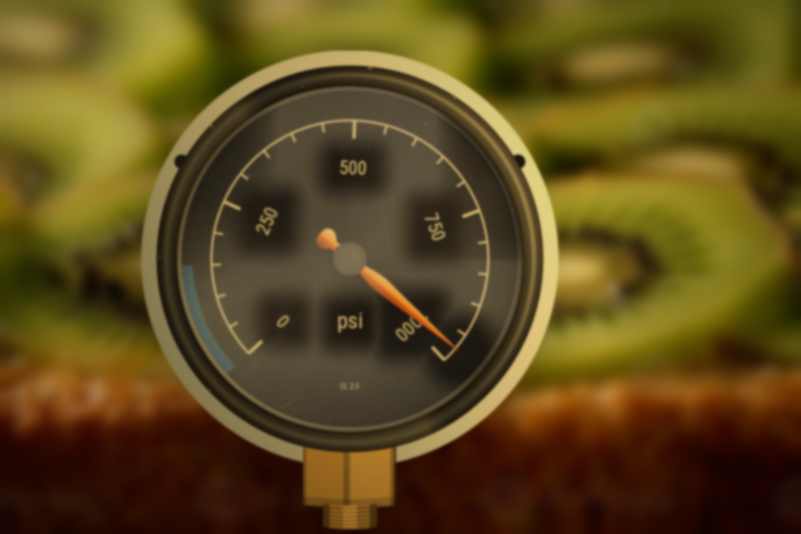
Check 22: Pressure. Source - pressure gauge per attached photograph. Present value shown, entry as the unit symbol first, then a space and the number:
psi 975
